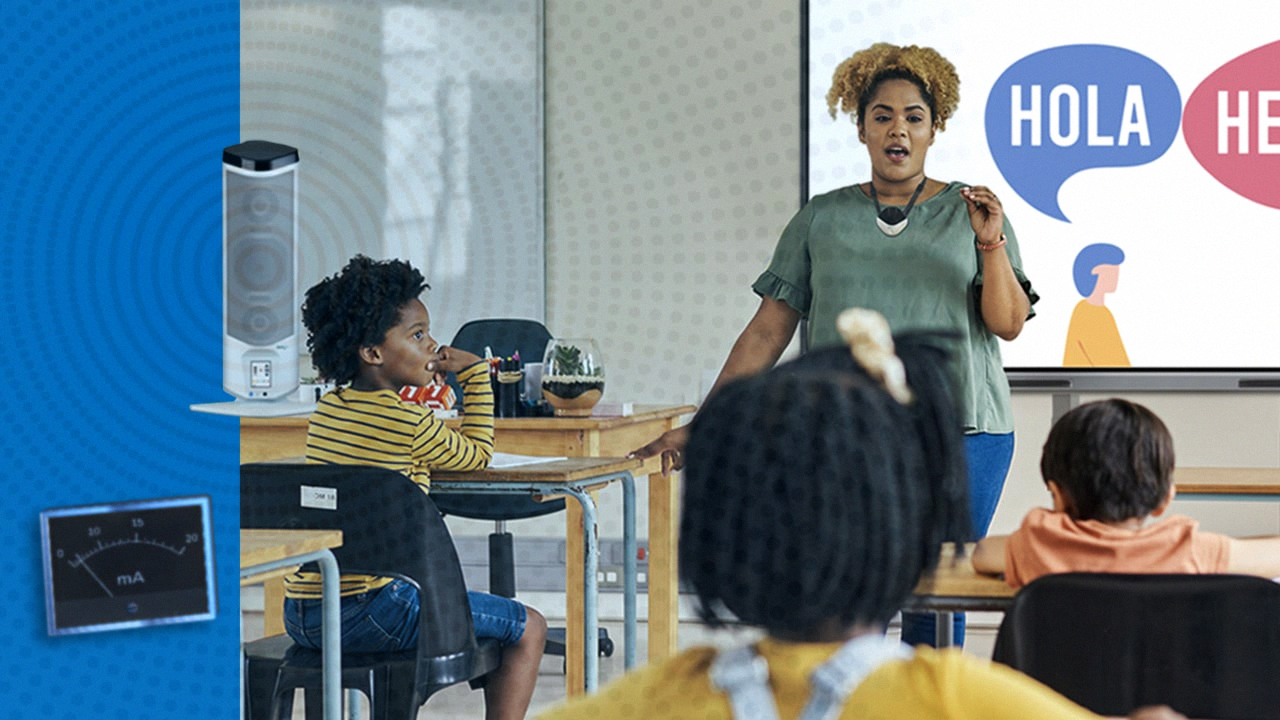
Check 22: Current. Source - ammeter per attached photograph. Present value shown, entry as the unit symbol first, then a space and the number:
mA 5
